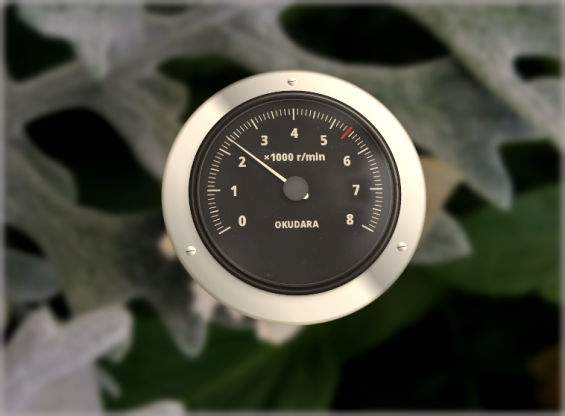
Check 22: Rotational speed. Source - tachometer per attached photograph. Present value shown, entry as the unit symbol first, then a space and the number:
rpm 2300
